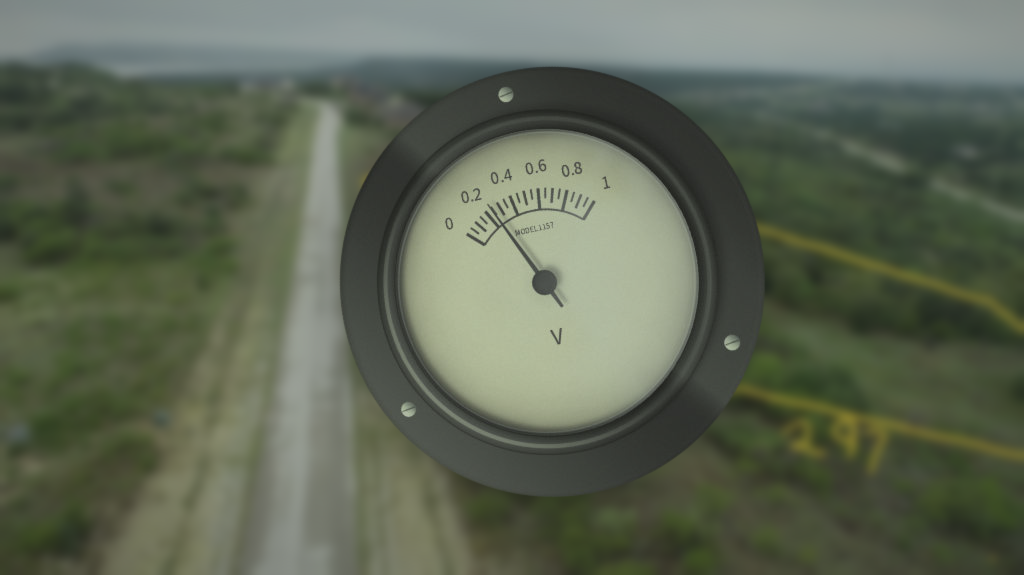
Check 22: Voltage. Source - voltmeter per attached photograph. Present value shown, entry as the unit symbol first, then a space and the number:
V 0.25
